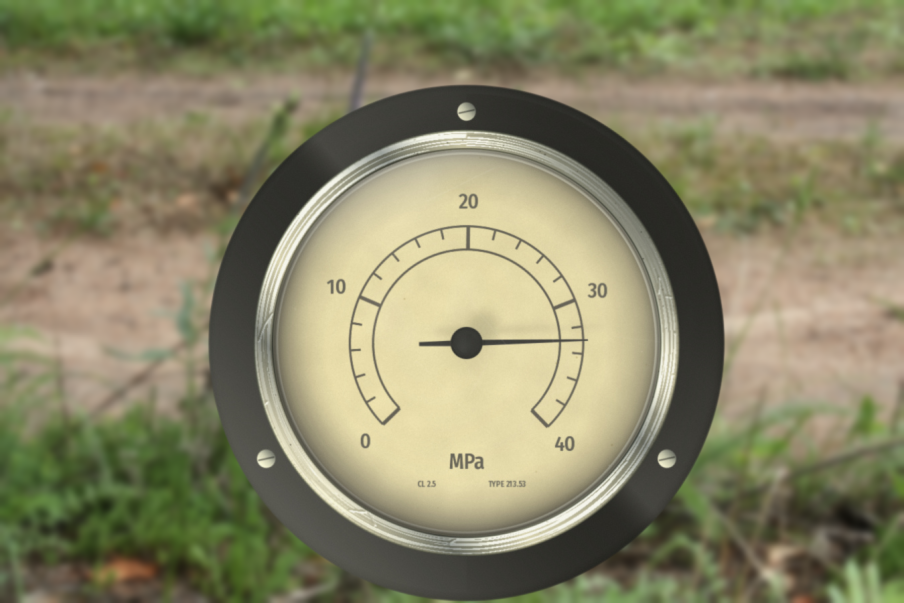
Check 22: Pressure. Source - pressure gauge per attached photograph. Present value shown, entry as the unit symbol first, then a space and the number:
MPa 33
